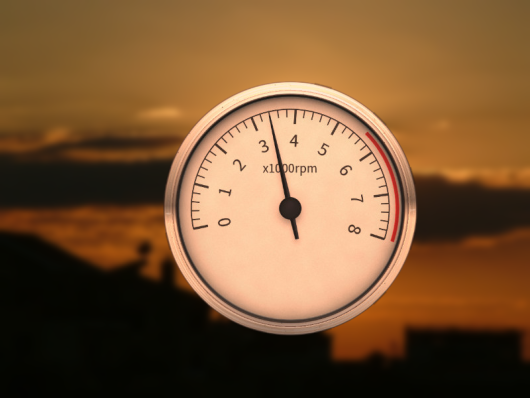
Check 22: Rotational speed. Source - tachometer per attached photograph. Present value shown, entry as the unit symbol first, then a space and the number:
rpm 3400
